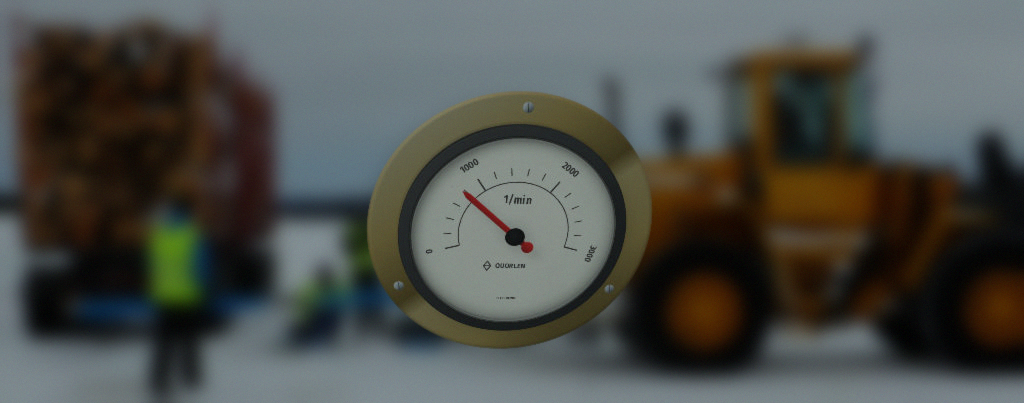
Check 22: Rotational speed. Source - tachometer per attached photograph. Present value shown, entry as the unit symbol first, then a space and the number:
rpm 800
